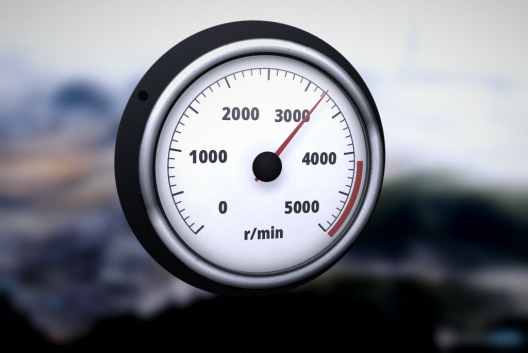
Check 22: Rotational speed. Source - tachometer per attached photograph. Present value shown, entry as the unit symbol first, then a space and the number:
rpm 3200
